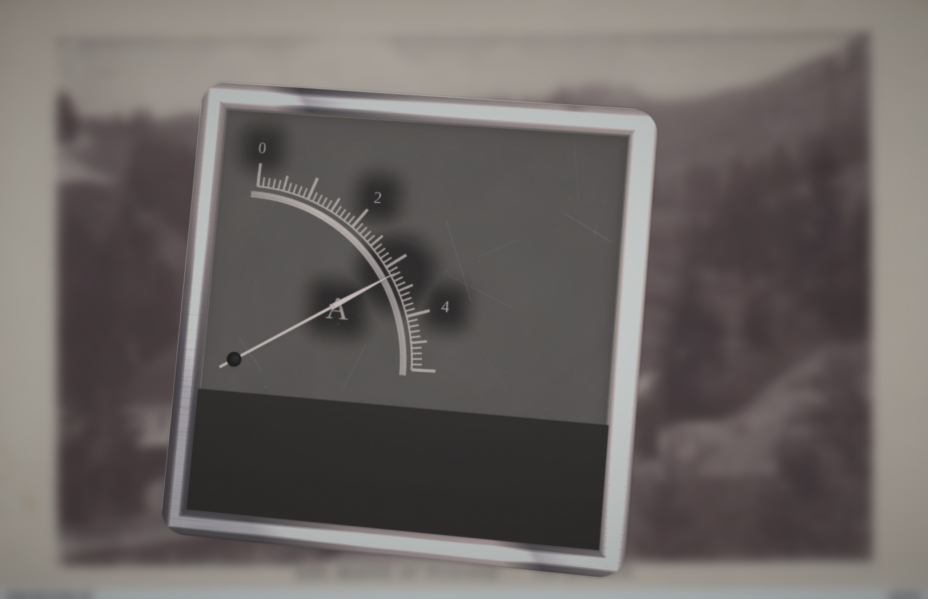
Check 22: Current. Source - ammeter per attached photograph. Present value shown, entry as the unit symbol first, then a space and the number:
A 3.2
